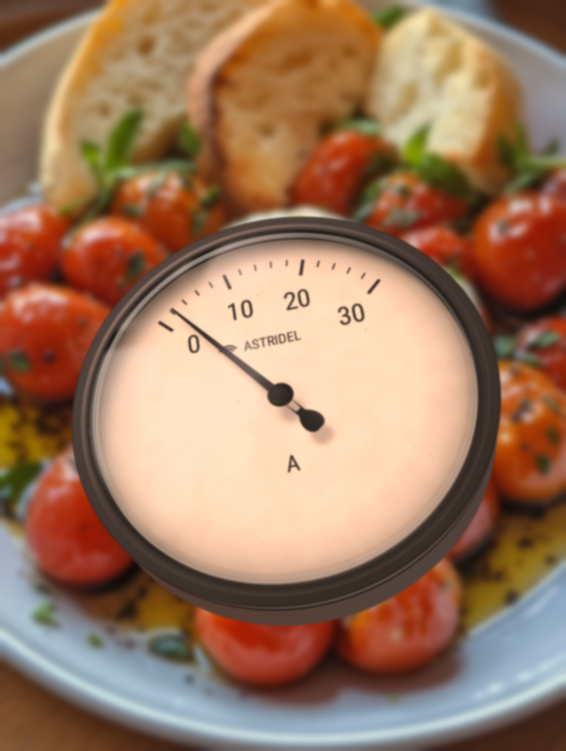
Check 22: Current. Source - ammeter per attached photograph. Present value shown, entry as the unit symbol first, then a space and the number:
A 2
